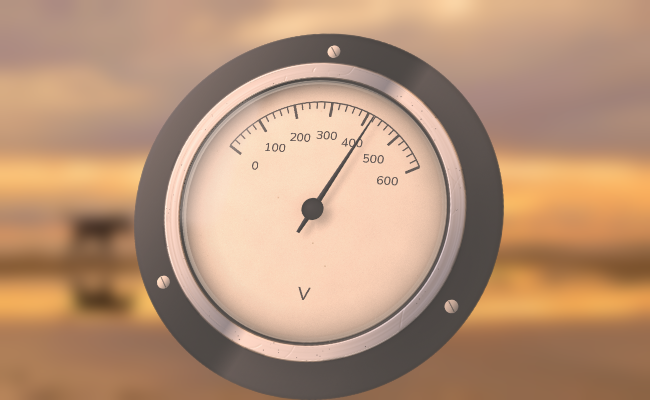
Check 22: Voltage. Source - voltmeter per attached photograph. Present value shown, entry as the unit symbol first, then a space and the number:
V 420
